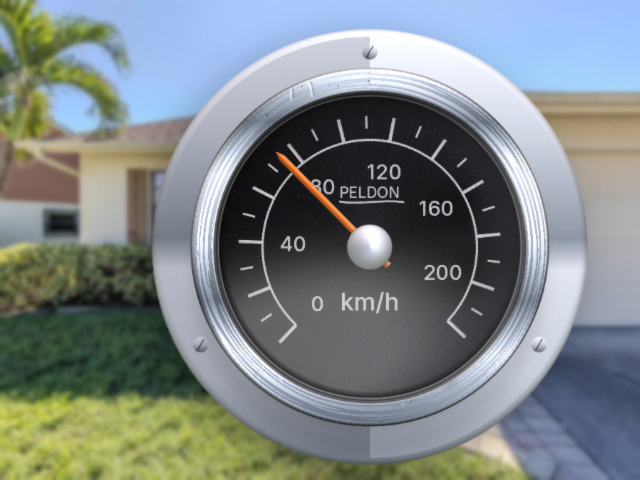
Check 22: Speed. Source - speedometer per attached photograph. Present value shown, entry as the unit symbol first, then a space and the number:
km/h 75
